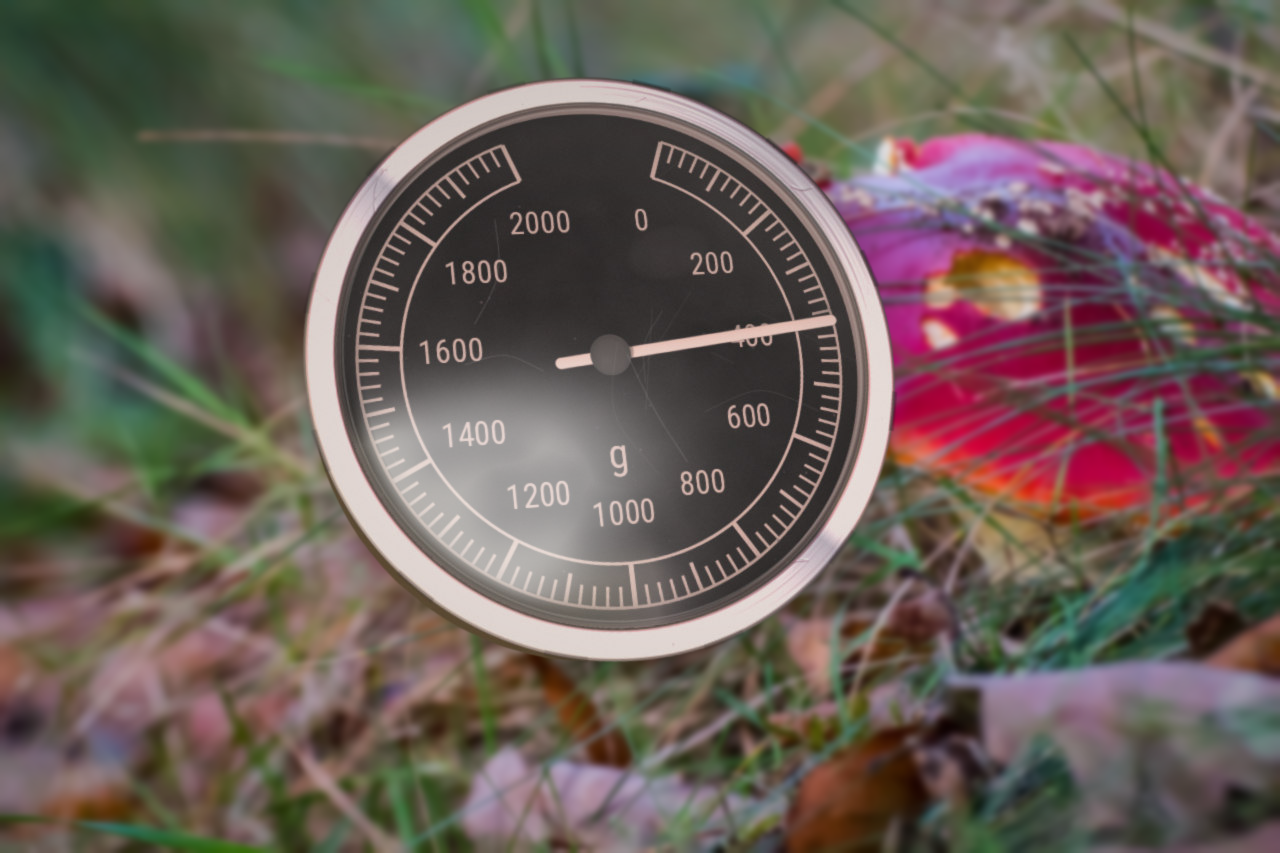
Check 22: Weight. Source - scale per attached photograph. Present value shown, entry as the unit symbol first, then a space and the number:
g 400
